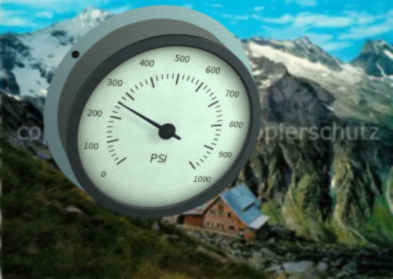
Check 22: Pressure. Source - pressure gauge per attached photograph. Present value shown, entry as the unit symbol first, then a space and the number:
psi 260
